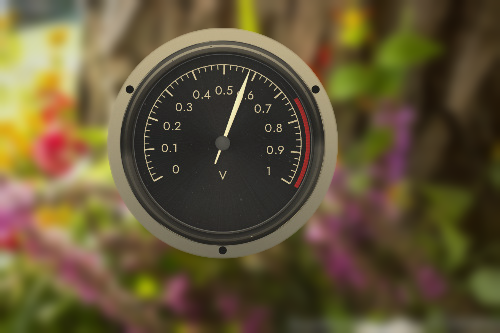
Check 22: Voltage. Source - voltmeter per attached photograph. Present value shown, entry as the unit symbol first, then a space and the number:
V 0.58
